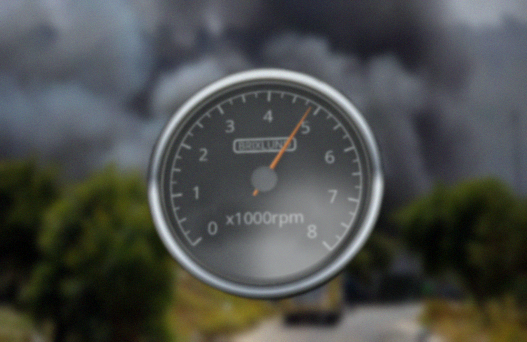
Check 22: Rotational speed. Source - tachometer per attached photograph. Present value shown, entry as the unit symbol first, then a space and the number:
rpm 4875
